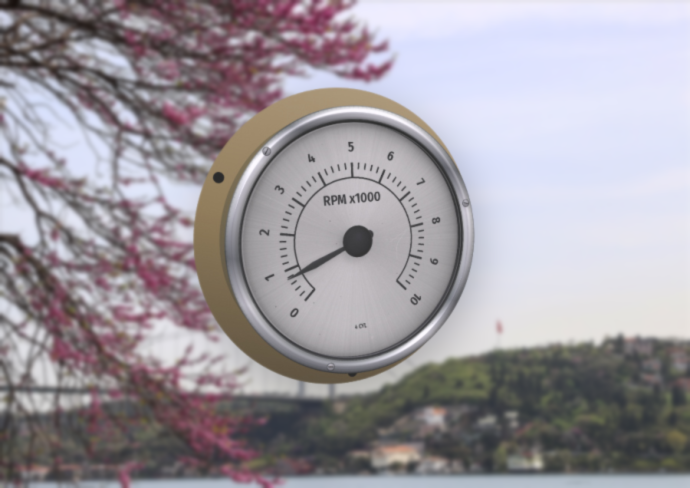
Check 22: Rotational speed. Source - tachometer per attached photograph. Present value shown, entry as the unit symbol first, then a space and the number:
rpm 800
